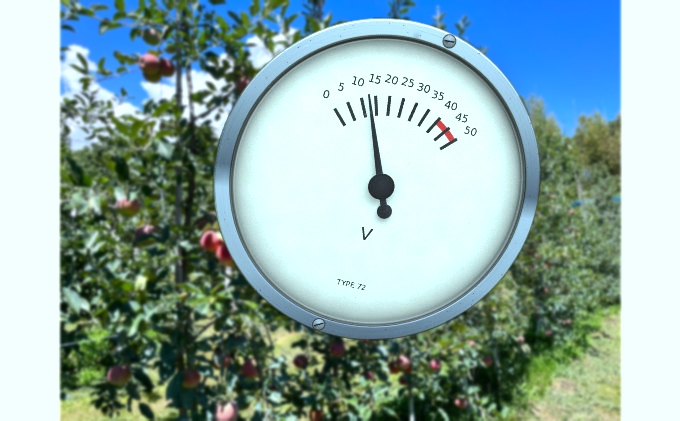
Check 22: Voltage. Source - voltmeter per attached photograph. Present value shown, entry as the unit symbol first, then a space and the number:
V 12.5
